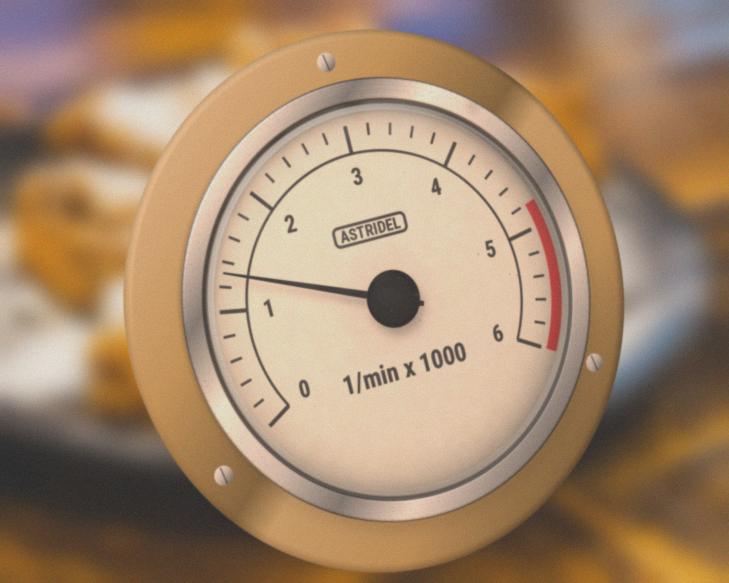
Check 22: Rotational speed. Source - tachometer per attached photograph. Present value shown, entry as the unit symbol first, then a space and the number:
rpm 1300
